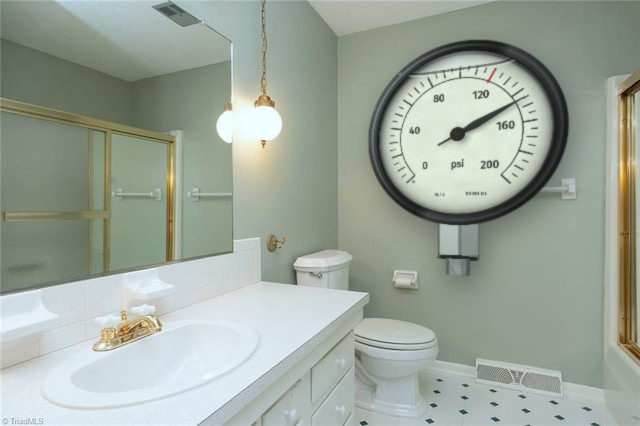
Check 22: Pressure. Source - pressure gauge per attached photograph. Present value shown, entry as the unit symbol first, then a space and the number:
psi 145
